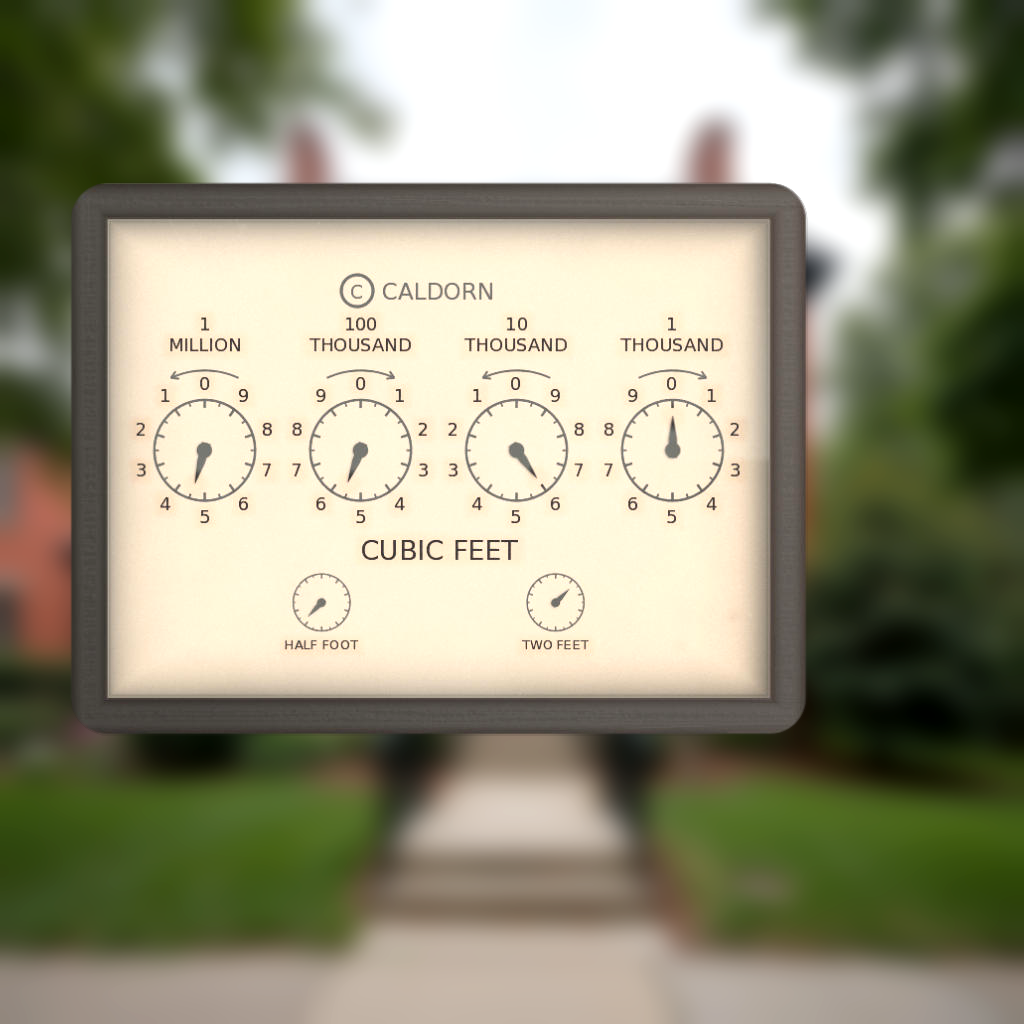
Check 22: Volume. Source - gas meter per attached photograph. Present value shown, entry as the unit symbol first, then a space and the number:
ft³ 456000
